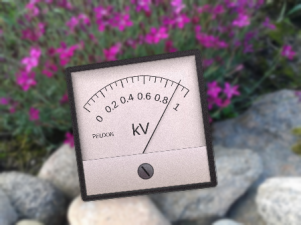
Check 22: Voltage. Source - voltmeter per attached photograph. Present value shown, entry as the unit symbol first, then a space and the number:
kV 0.9
